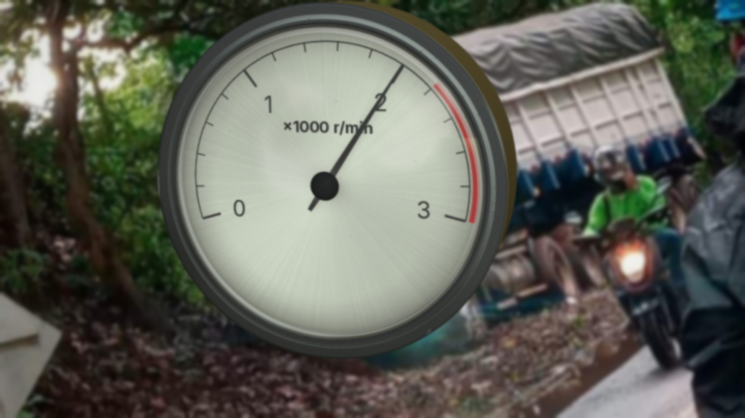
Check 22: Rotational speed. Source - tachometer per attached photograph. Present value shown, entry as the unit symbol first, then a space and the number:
rpm 2000
